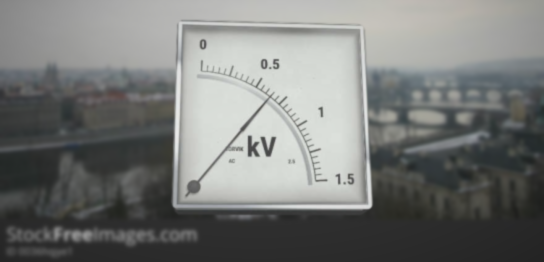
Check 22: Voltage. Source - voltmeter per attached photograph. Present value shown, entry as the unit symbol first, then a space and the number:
kV 0.65
